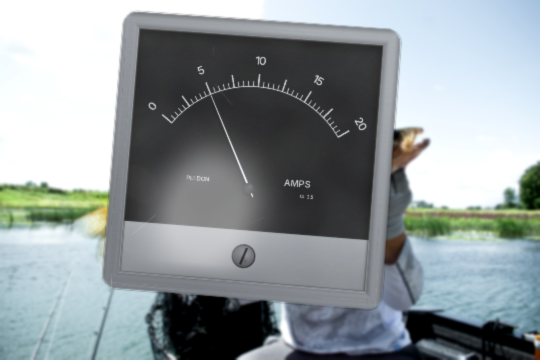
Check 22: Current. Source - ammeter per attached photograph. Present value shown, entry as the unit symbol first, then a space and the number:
A 5
